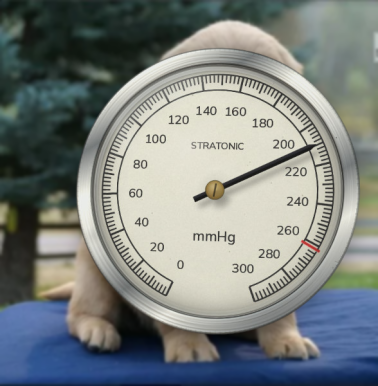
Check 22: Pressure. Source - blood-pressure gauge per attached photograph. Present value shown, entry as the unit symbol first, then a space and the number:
mmHg 210
